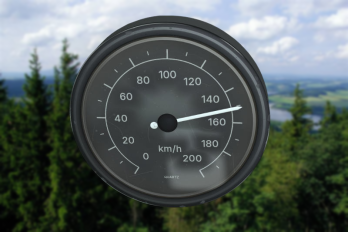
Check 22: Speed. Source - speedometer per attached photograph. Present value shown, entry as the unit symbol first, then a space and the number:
km/h 150
